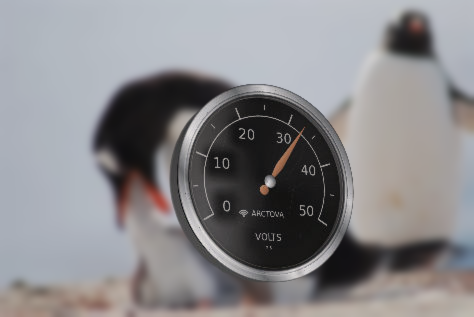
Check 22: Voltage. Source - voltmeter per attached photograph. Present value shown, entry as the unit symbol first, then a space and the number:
V 32.5
